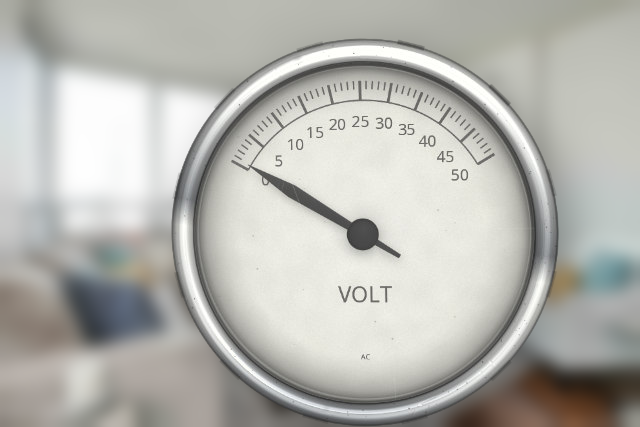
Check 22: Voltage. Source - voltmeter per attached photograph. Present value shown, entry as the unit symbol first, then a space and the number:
V 1
